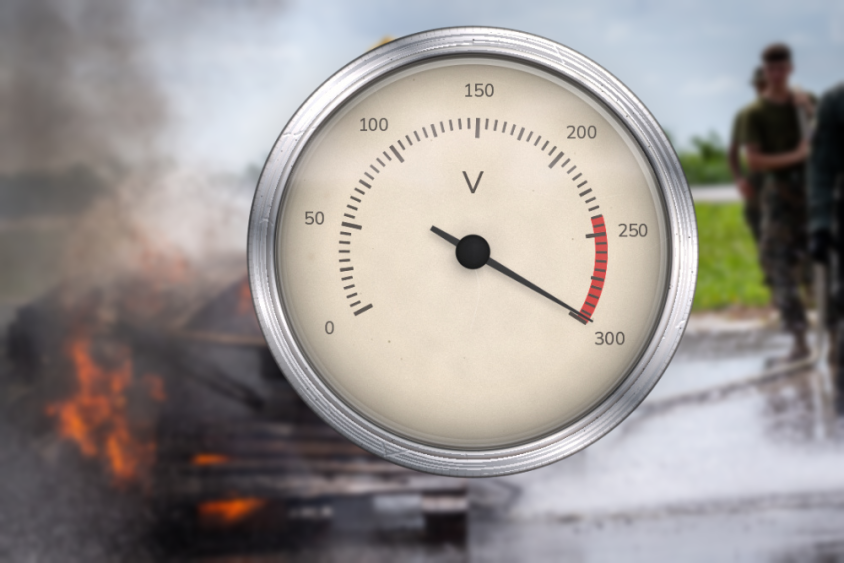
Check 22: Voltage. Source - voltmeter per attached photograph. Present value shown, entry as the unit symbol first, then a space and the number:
V 297.5
